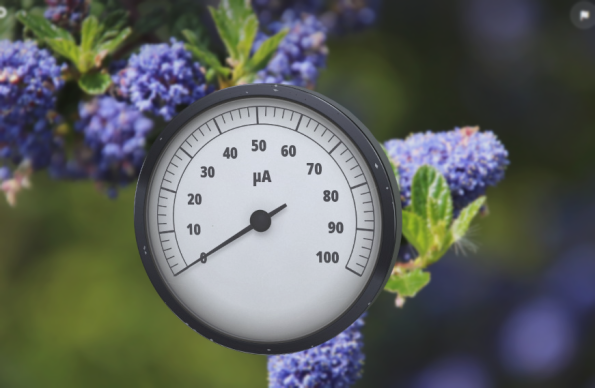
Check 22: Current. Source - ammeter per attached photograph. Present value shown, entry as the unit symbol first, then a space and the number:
µA 0
